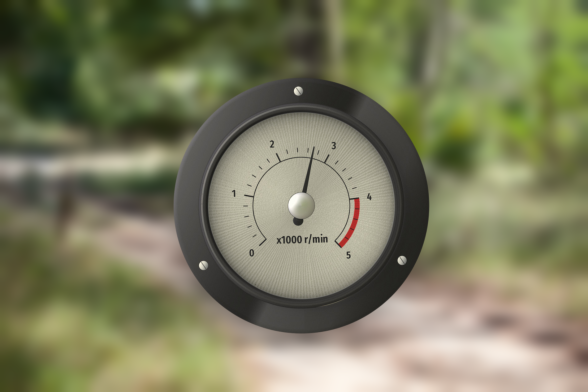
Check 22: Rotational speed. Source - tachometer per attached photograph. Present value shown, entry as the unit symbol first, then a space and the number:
rpm 2700
